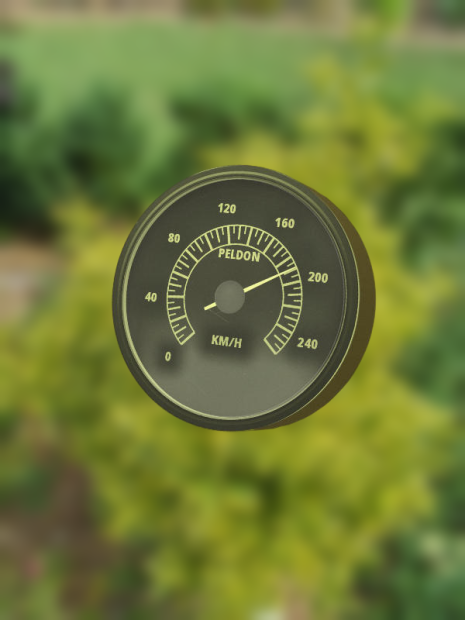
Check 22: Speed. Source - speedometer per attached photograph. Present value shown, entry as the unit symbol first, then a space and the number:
km/h 190
